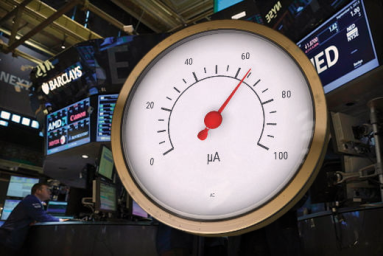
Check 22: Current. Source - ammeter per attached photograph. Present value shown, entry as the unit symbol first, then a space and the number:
µA 65
